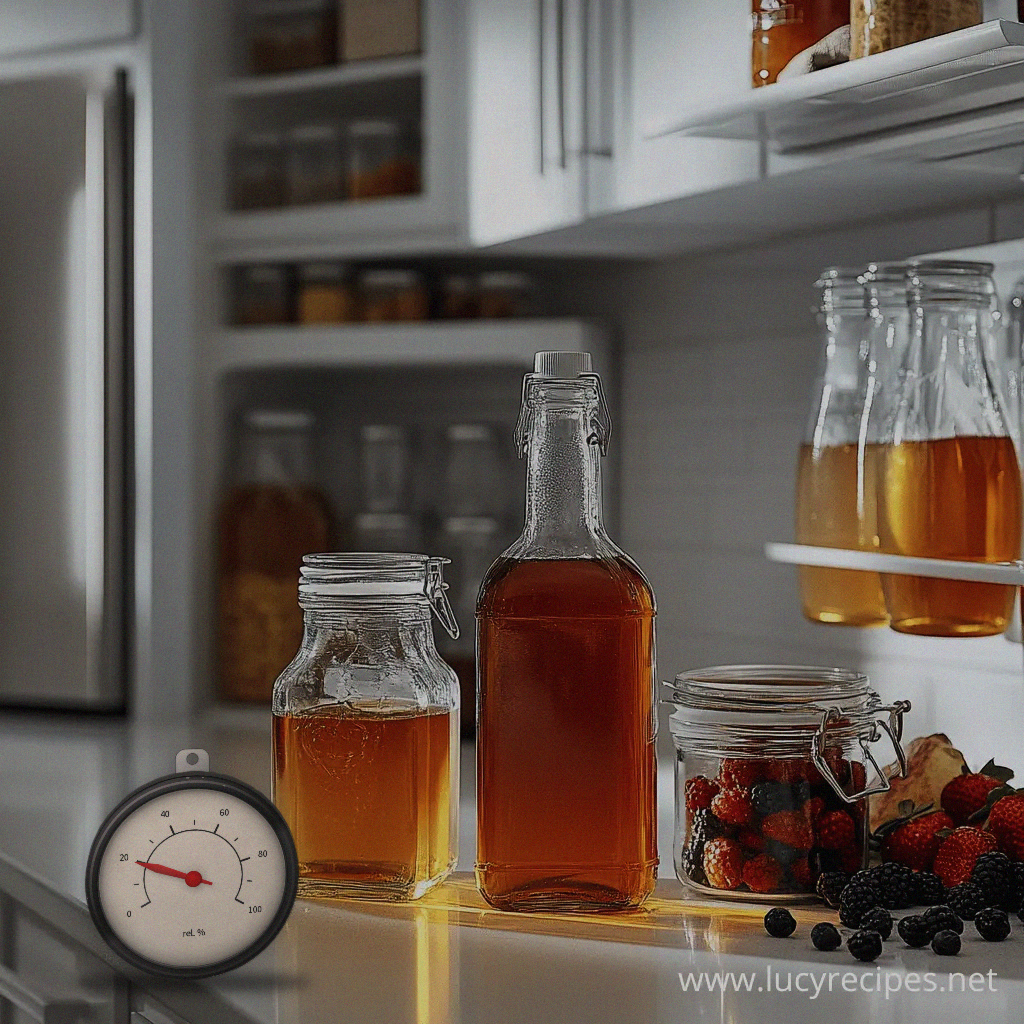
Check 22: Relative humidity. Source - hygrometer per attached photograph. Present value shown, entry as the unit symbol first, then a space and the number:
% 20
